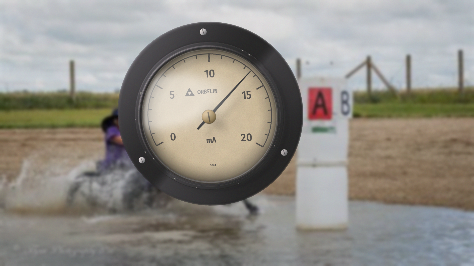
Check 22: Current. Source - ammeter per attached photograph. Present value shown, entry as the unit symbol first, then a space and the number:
mA 13.5
